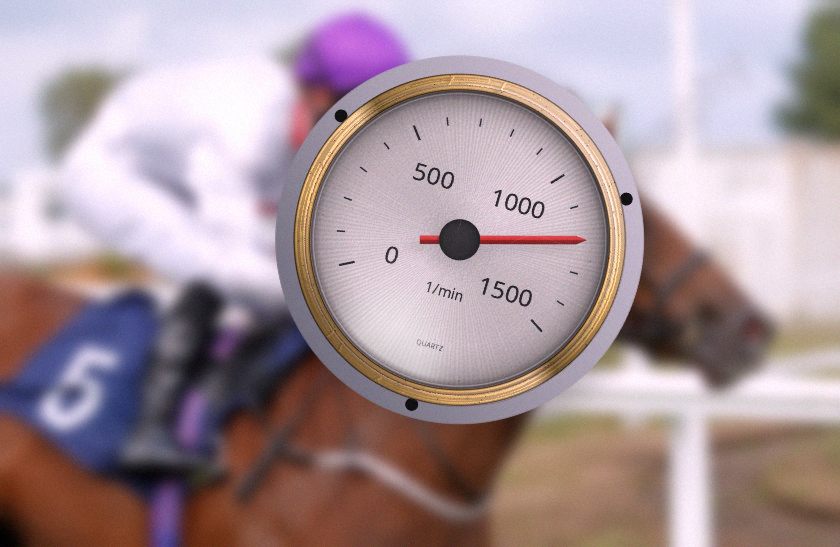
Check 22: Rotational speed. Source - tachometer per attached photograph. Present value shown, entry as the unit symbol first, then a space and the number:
rpm 1200
